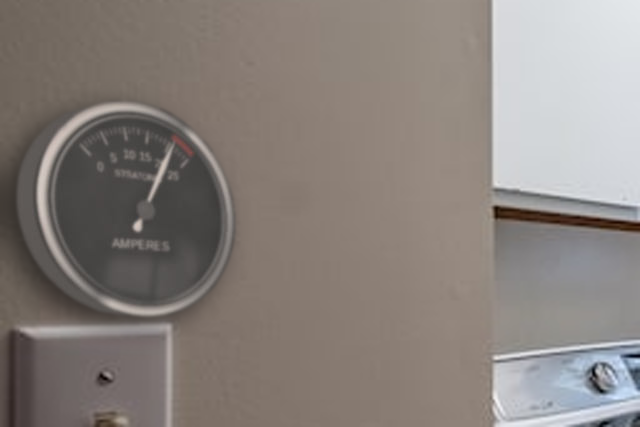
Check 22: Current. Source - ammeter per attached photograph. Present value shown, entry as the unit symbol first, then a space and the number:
A 20
